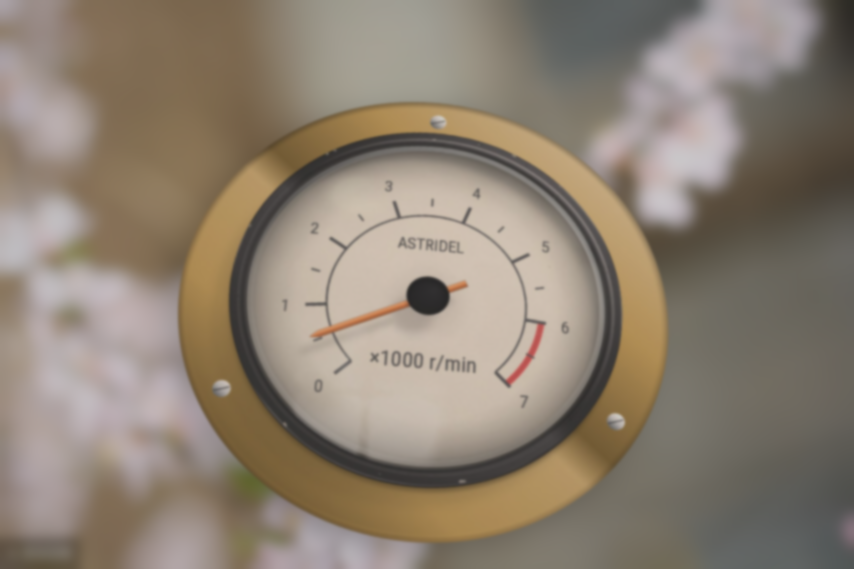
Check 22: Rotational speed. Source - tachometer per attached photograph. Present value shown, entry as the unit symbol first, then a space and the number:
rpm 500
